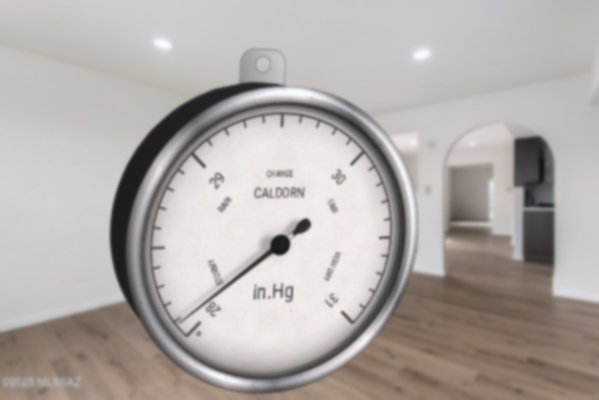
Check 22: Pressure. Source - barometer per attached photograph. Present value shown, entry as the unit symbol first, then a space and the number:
inHg 28.1
